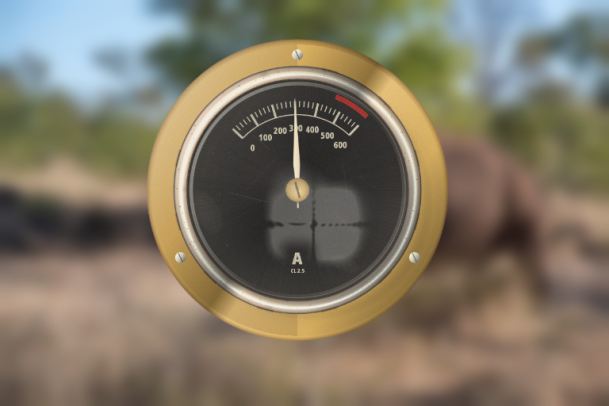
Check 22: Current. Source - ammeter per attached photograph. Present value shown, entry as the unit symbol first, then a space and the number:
A 300
